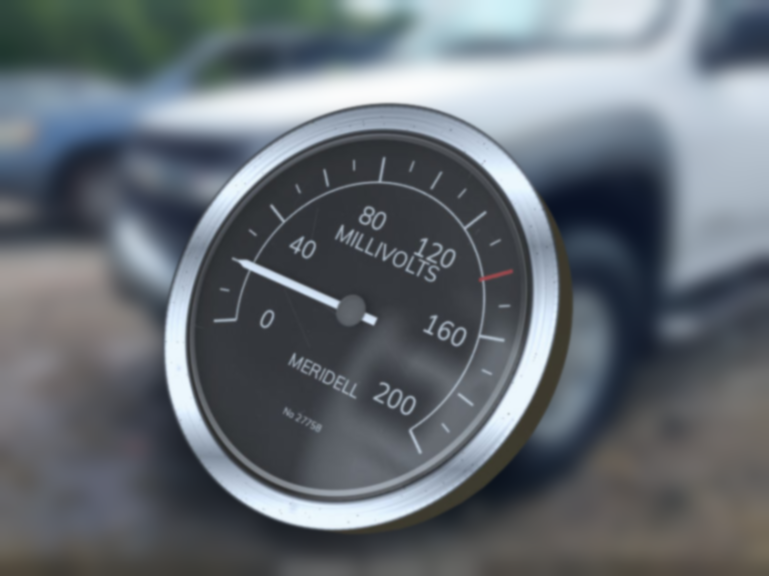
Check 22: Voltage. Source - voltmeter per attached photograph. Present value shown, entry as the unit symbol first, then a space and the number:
mV 20
